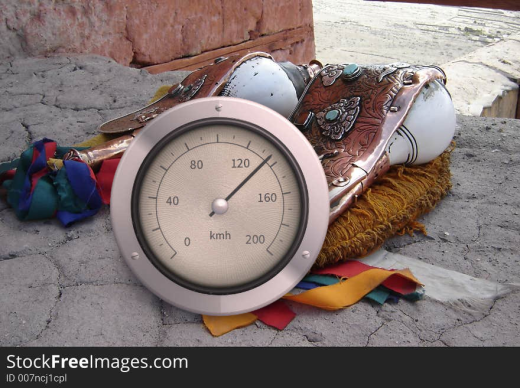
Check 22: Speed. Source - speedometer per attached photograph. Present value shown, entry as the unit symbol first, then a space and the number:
km/h 135
